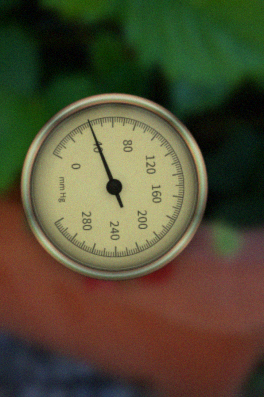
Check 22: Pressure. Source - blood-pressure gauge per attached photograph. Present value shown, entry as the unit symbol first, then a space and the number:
mmHg 40
